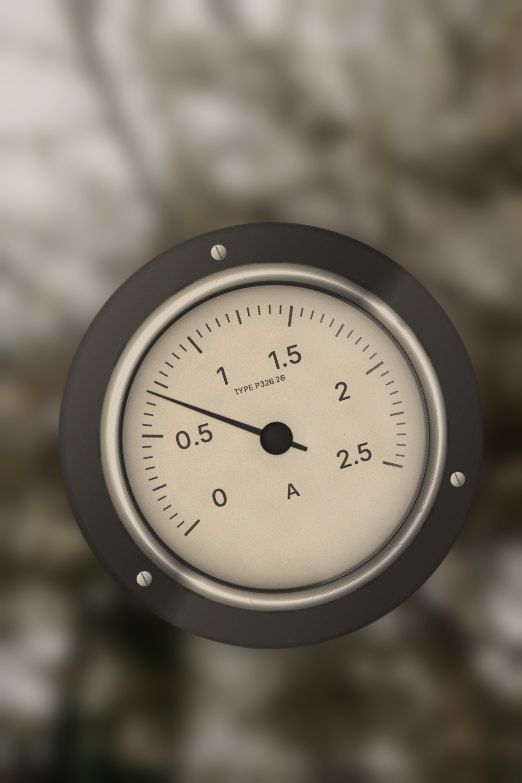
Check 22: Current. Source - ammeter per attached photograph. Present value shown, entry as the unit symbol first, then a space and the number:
A 0.7
